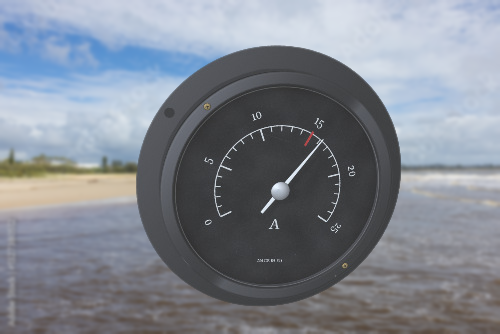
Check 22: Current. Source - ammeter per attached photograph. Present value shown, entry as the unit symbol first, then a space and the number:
A 16
